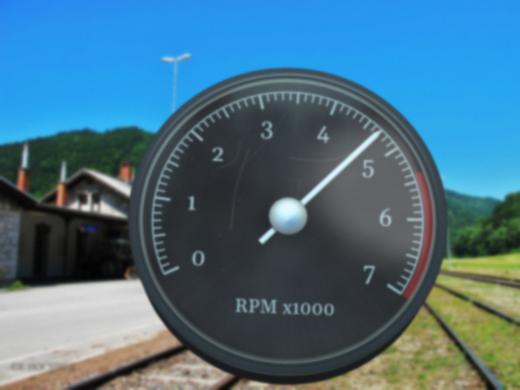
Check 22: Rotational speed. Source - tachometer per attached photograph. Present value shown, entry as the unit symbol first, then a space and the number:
rpm 4700
